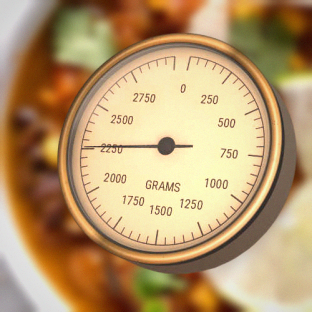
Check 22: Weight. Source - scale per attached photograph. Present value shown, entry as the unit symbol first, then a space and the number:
g 2250
